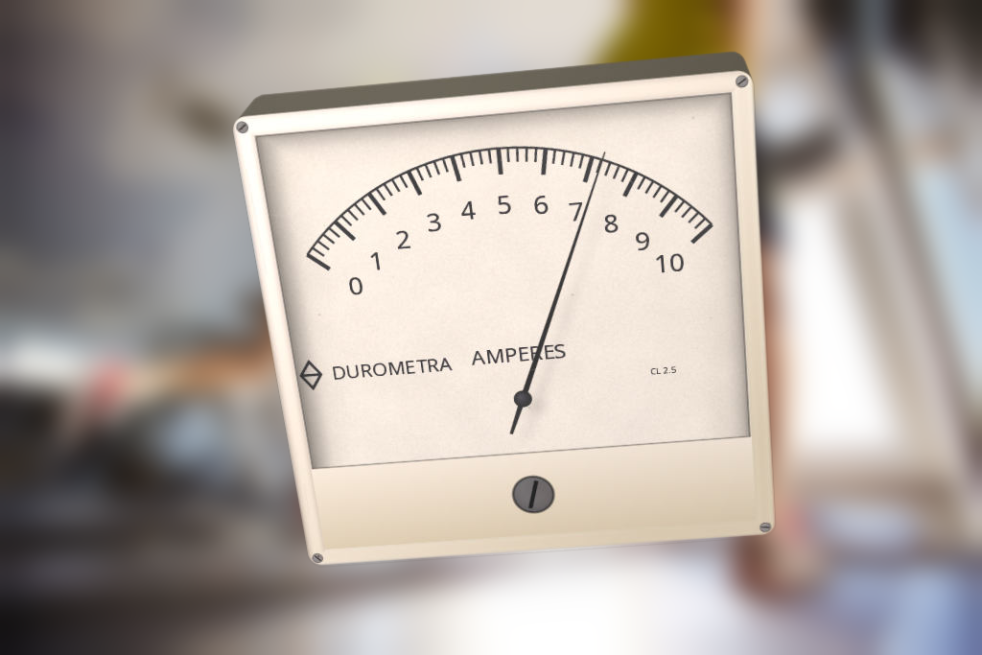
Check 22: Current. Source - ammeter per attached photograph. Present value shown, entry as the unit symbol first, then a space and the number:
A 7.2
